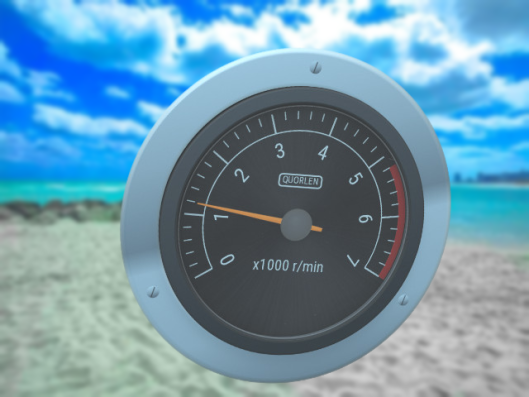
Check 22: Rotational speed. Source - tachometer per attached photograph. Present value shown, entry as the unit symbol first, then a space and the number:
rpm 1200
